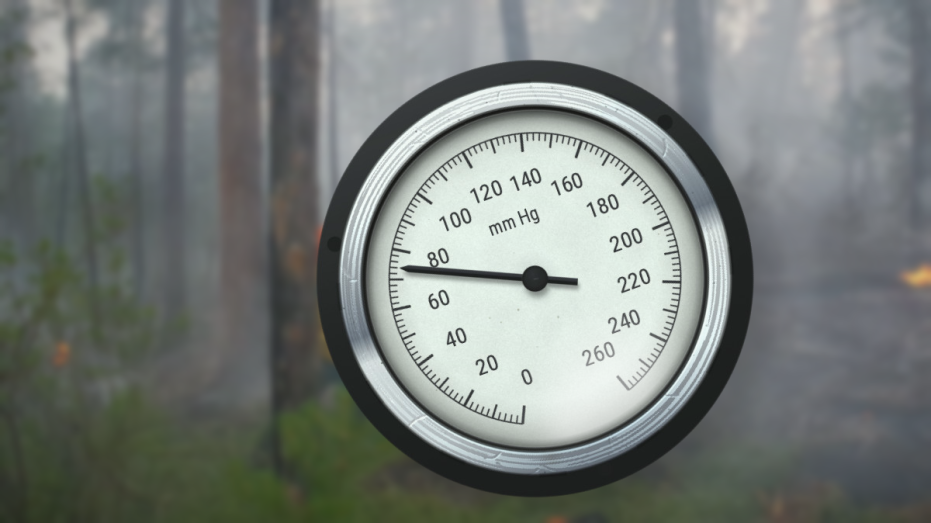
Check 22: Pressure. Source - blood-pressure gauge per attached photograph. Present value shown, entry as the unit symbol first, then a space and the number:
mmHg 74
